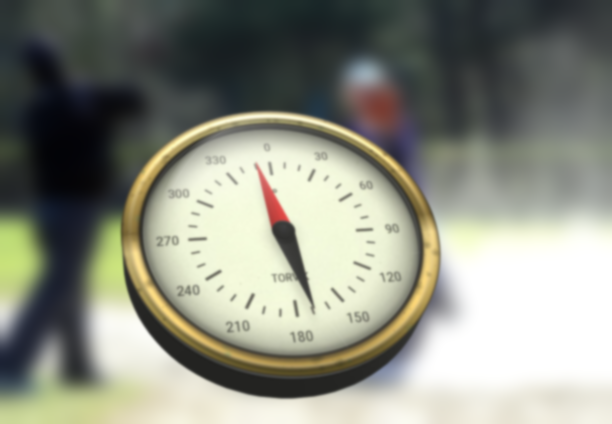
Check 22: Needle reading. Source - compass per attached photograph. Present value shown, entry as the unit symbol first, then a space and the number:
° 350
